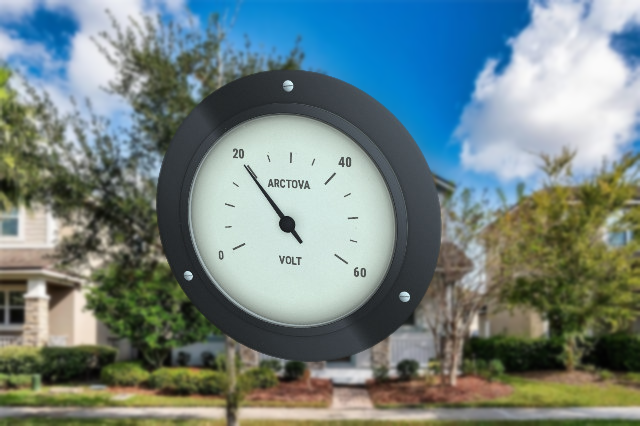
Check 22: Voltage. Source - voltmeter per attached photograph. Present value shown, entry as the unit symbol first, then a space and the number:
V 20
